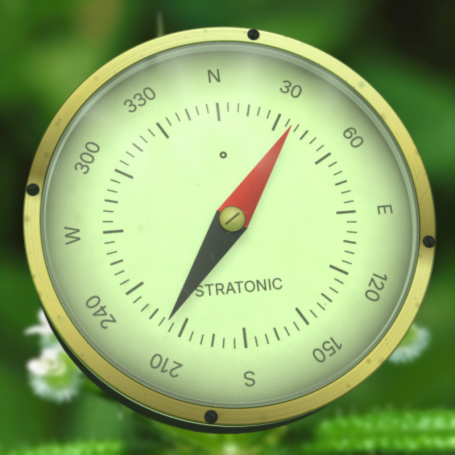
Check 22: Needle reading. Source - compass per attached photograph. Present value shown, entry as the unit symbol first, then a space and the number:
° 37.5
